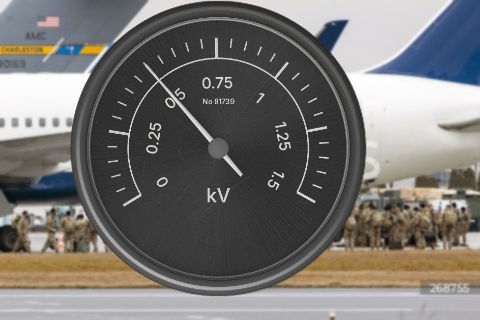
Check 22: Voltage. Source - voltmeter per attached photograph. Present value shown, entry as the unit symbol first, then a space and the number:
kV 0.5
